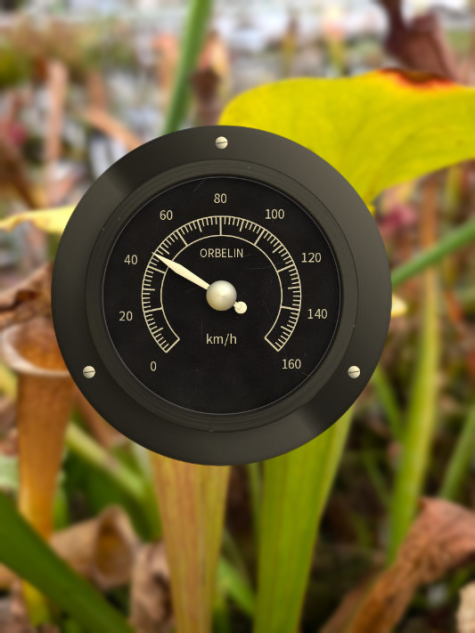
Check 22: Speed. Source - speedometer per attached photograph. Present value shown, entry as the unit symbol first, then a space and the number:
km/h 46
